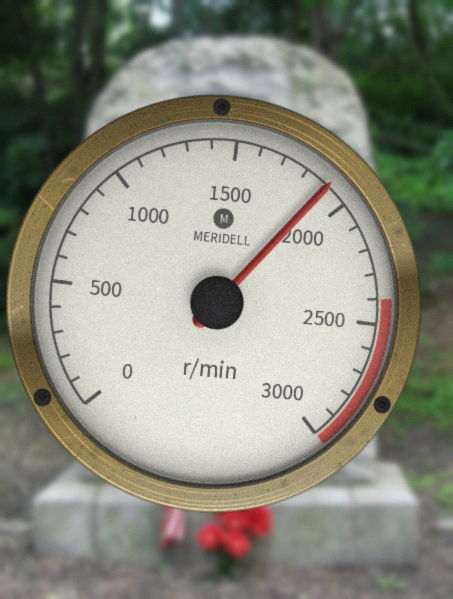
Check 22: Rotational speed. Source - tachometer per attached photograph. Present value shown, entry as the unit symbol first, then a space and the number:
rpm 1900
